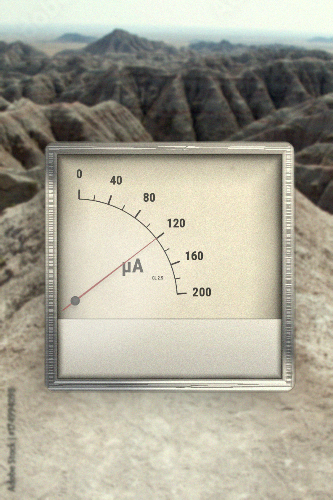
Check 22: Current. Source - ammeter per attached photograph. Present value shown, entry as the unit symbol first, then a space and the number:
µA 120
